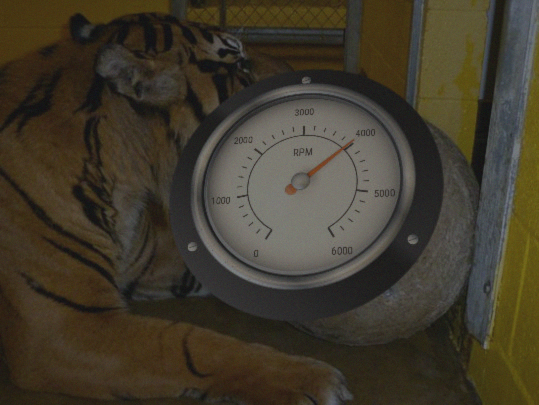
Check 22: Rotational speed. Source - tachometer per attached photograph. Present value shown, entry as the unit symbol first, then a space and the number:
rpm 4000
